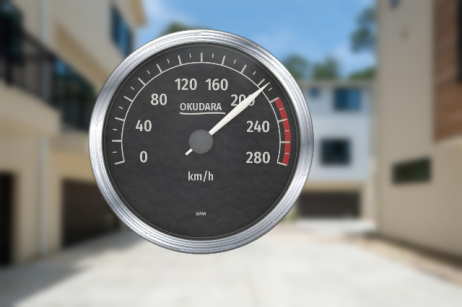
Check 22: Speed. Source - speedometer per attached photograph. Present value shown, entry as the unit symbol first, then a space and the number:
km/h 205
